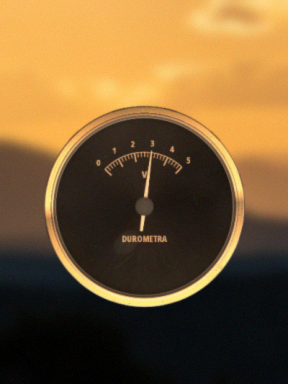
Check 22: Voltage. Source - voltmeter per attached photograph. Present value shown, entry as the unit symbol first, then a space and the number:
V 3
